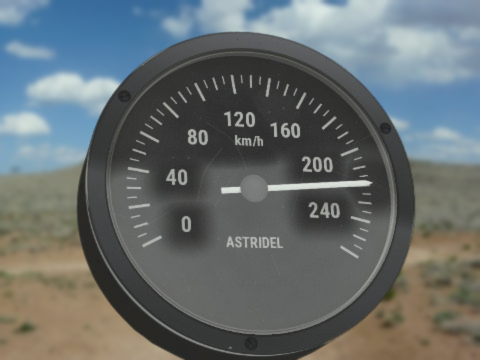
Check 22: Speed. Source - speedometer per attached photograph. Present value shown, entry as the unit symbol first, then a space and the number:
km/h 220
